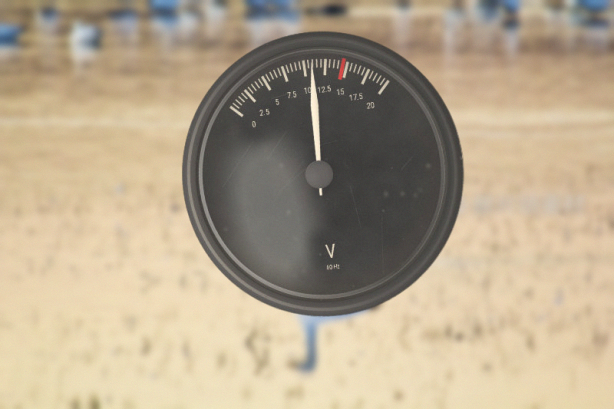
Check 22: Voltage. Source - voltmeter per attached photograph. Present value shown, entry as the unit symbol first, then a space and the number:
V 11
